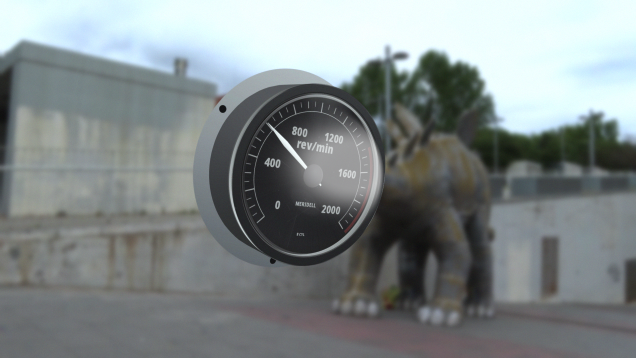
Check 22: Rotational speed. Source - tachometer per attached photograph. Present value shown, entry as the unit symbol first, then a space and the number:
rpm 600
